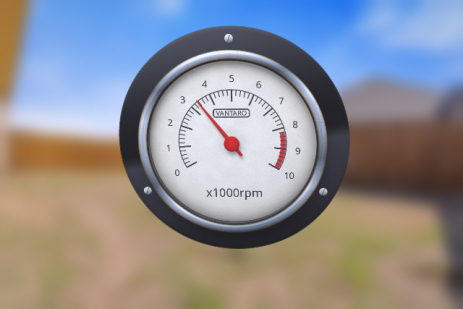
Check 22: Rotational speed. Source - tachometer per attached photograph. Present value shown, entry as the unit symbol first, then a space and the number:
rpm 3400
